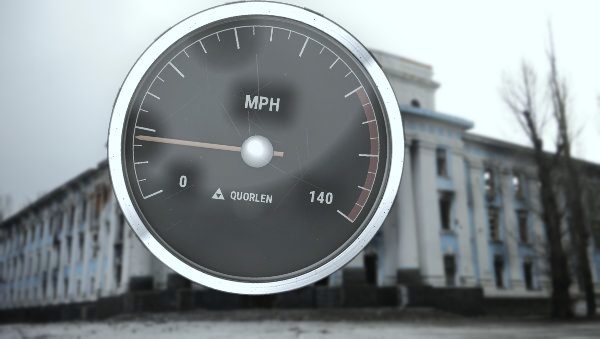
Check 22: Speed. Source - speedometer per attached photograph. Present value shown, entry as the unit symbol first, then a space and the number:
mph 17.5
